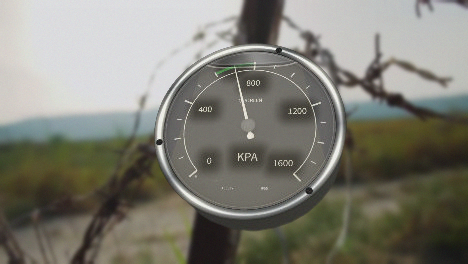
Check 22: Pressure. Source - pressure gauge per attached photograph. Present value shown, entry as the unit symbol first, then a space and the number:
kPa 700
